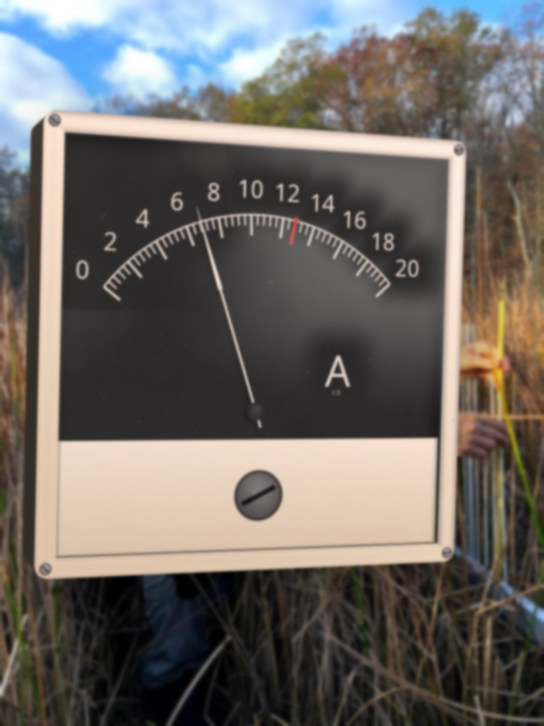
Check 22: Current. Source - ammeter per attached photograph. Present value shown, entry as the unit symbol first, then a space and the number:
A 6.8
